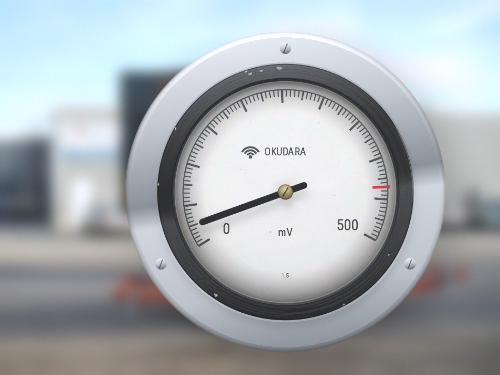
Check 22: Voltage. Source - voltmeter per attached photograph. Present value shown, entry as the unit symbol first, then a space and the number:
mV 25
